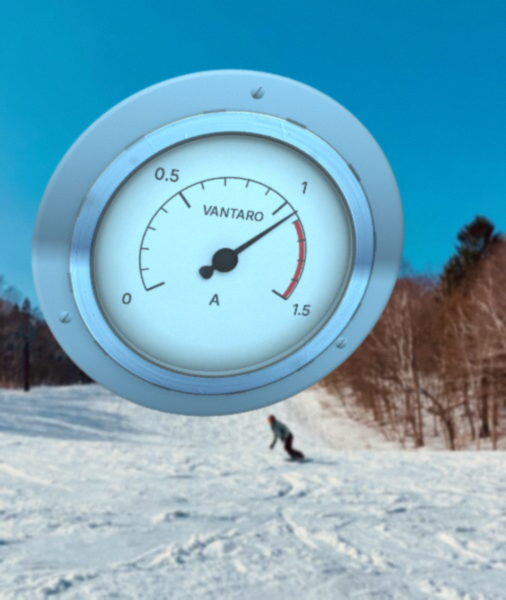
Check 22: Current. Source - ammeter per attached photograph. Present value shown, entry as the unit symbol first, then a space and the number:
A 1.05
